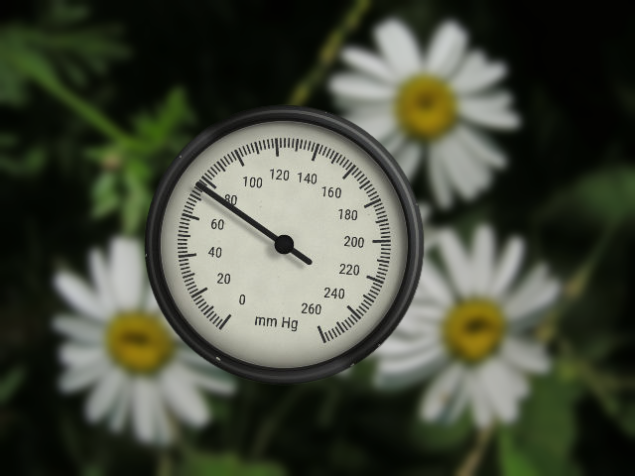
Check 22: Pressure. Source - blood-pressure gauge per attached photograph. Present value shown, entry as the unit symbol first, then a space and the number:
mmHg 76
